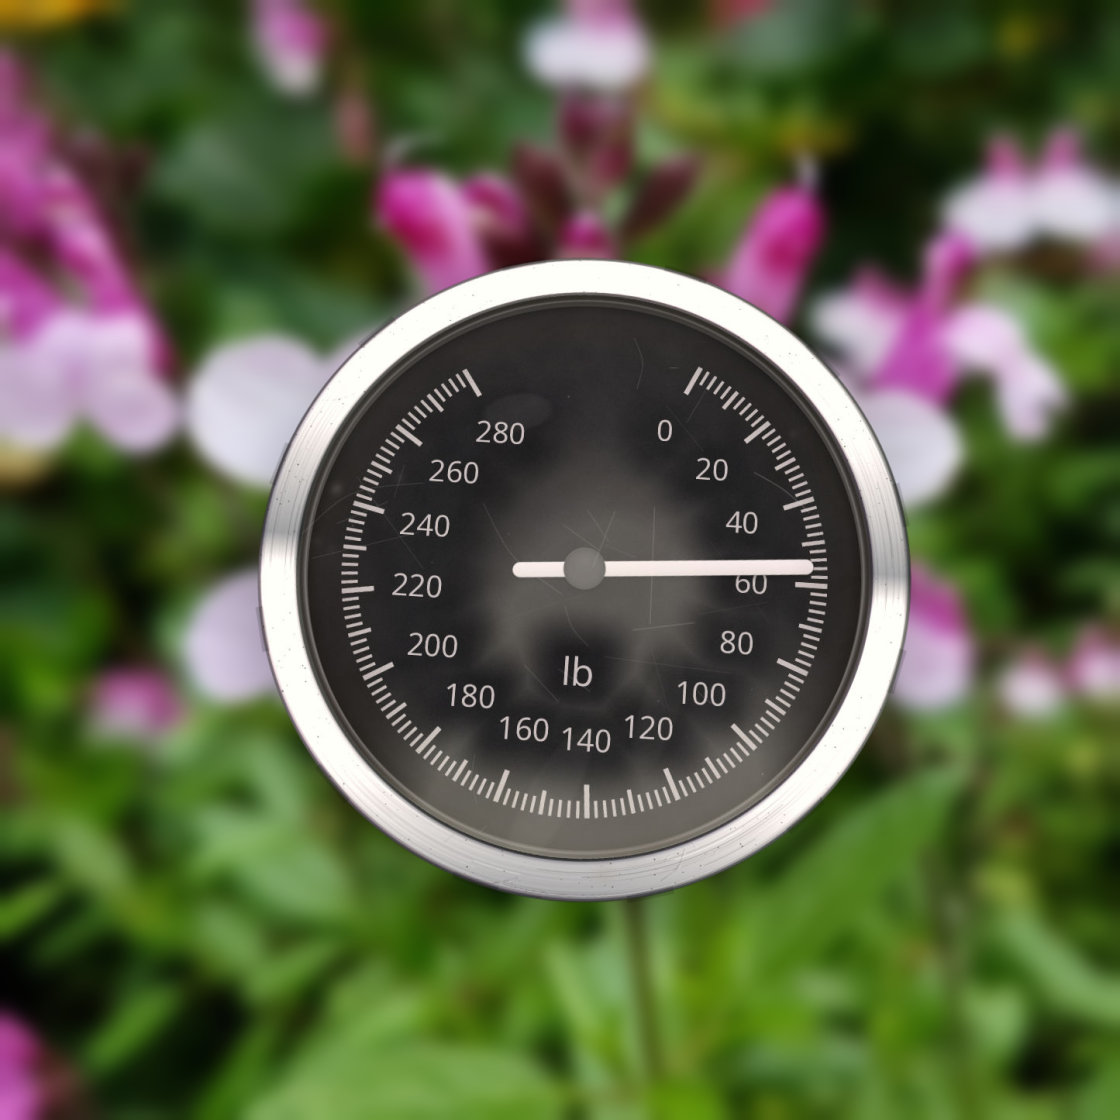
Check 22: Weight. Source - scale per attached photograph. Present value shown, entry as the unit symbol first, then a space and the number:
lb 56
